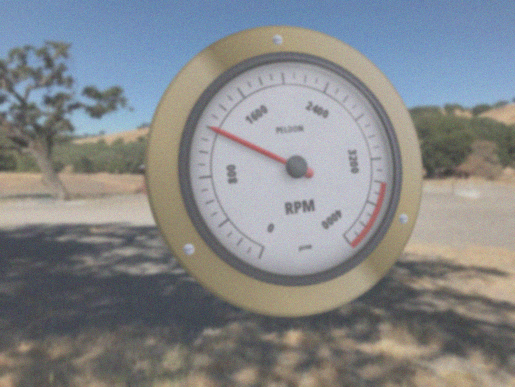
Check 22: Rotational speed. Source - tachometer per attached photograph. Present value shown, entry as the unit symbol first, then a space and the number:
rpm 1200
